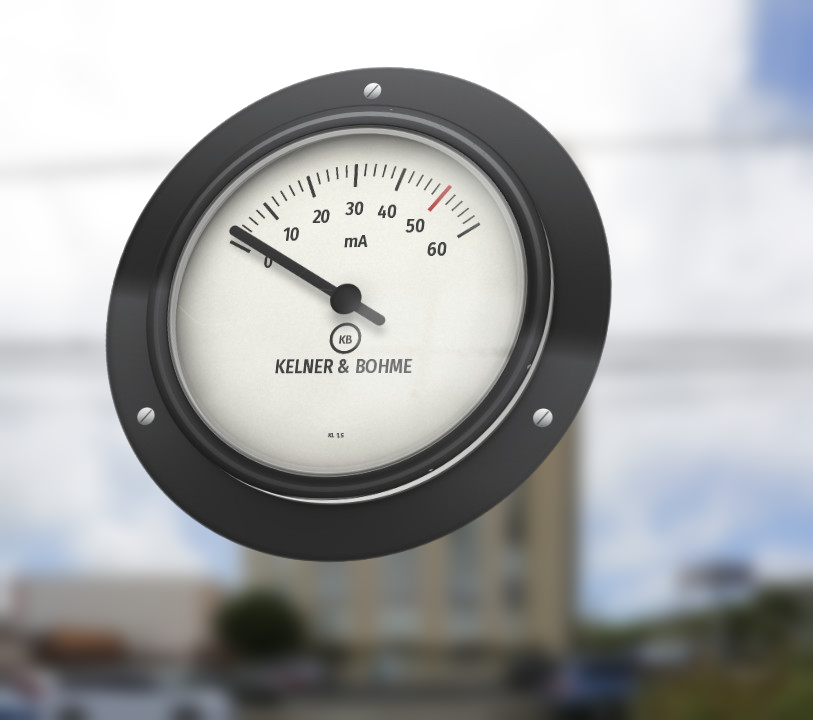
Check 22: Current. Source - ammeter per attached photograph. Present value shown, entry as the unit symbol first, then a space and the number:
mA 2
